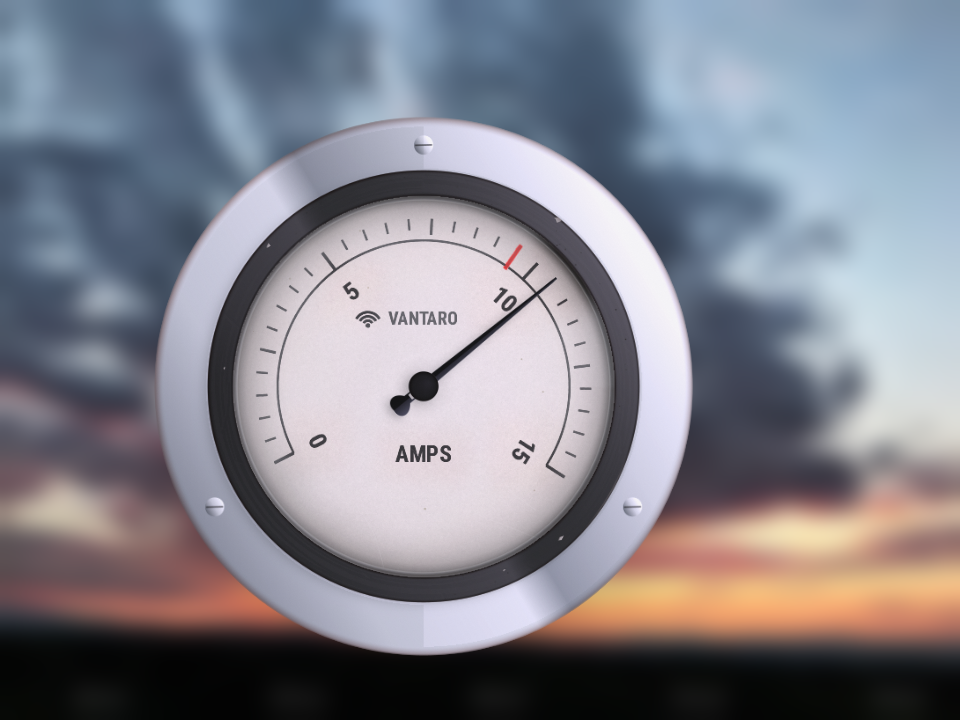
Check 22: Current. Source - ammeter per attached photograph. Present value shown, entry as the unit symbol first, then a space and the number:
A 10.5
